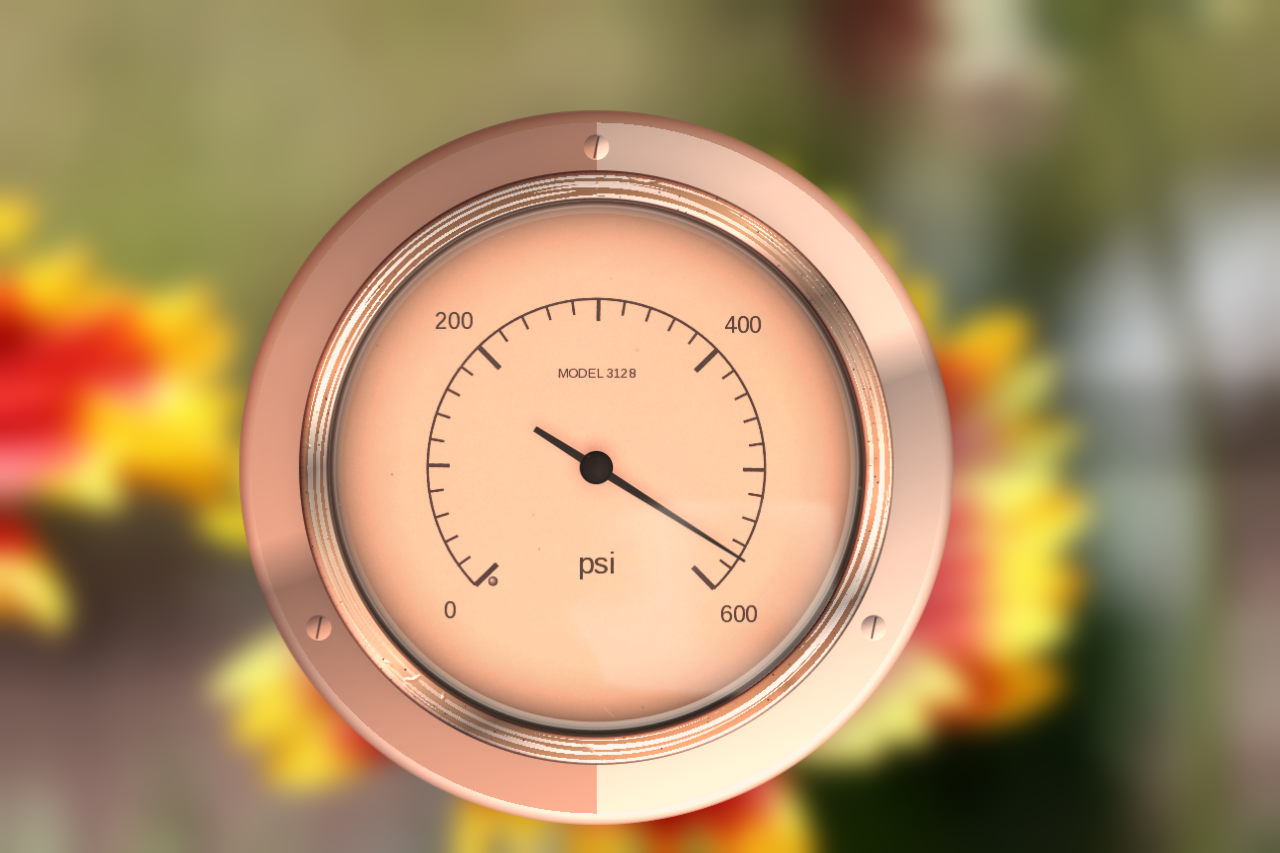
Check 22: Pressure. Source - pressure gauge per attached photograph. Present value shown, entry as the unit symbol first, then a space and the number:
psi 570
